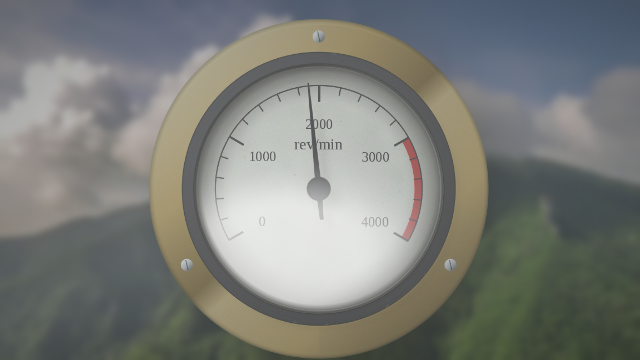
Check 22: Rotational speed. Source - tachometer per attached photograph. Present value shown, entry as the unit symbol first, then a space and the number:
rpm 1900
